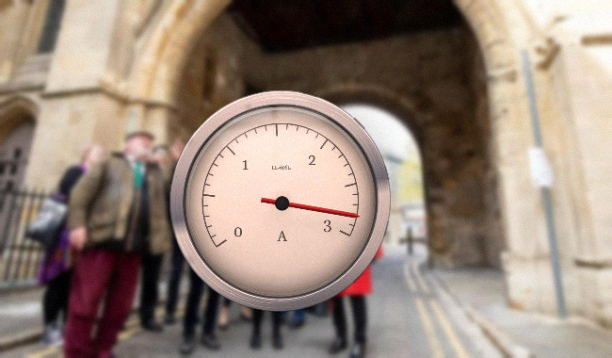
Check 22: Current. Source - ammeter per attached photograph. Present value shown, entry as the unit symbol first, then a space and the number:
A 2.8
